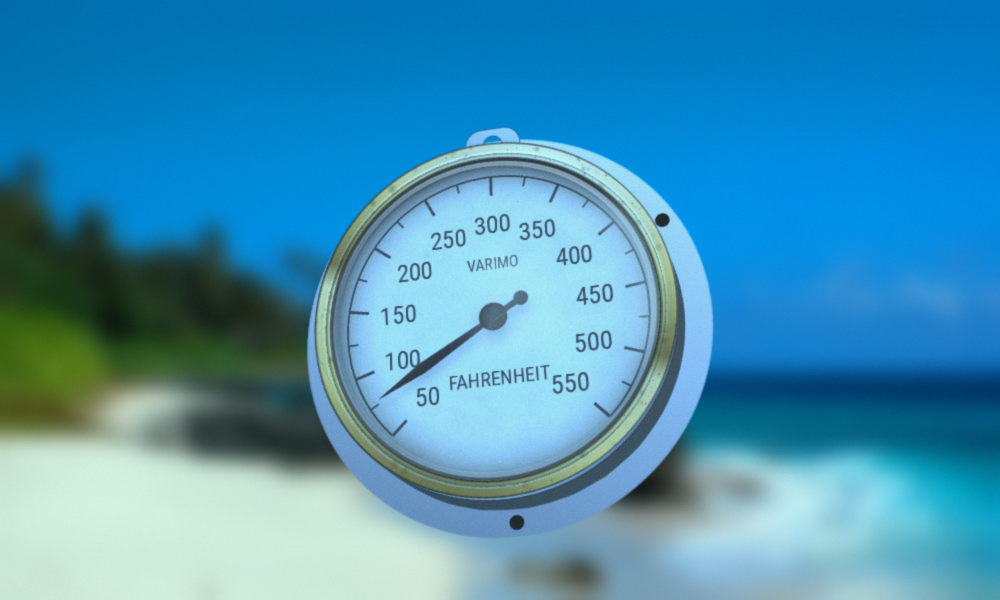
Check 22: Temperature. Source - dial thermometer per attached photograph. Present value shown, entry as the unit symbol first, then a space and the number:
°F 75
